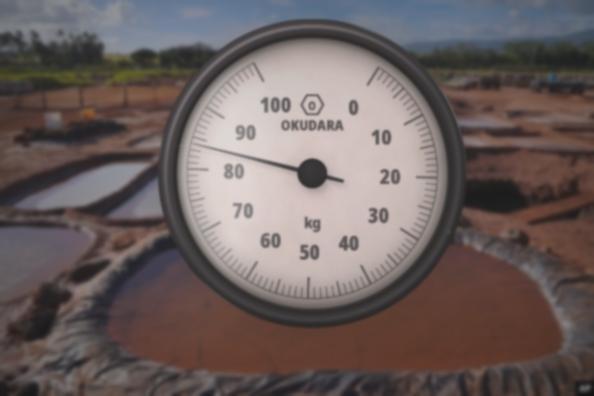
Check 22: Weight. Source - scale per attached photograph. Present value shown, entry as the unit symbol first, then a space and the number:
kg 84
